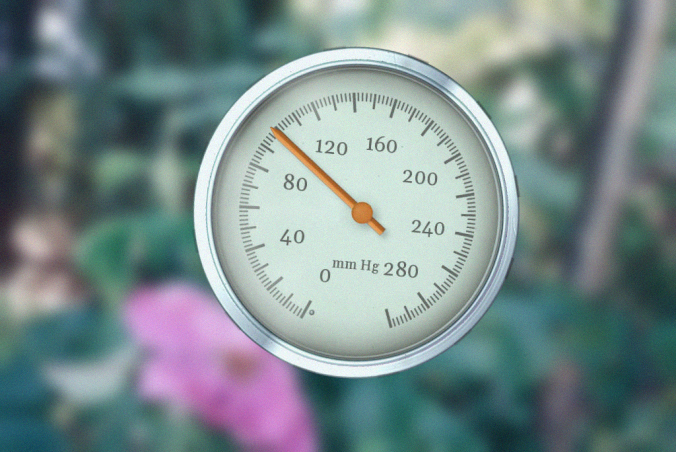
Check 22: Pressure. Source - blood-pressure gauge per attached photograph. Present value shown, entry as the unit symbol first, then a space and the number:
mmHg 98
